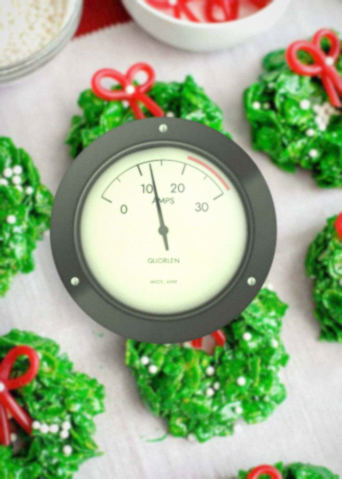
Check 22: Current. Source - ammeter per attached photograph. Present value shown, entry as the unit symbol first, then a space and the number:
A 12.5
